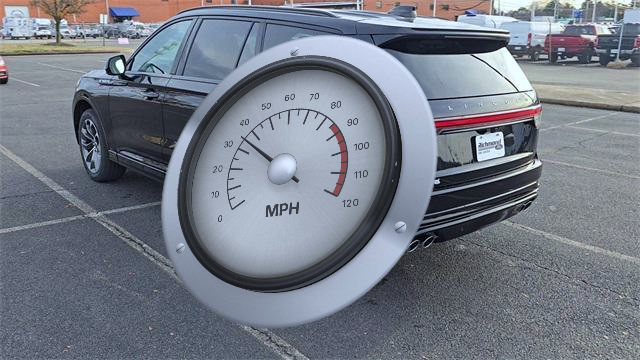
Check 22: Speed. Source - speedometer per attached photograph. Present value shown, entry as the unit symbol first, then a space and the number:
mph 35
